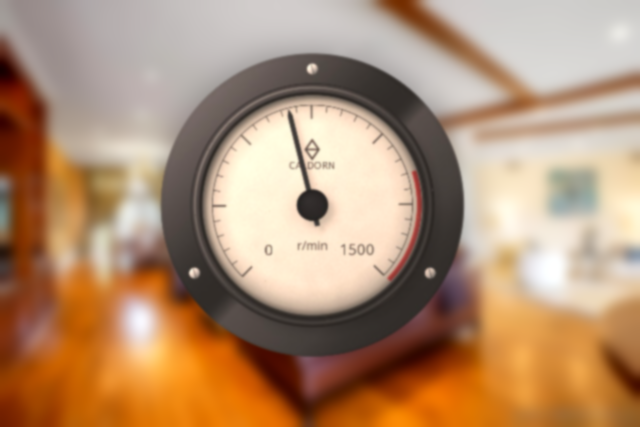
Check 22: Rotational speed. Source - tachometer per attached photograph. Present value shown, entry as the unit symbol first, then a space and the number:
rpm 675
